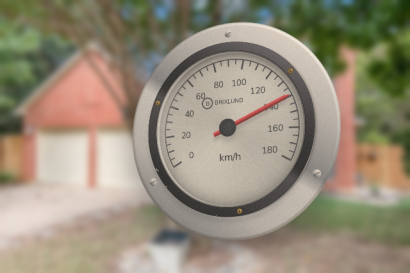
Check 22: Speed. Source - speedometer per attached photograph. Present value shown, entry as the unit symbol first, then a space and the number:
km/h 140
